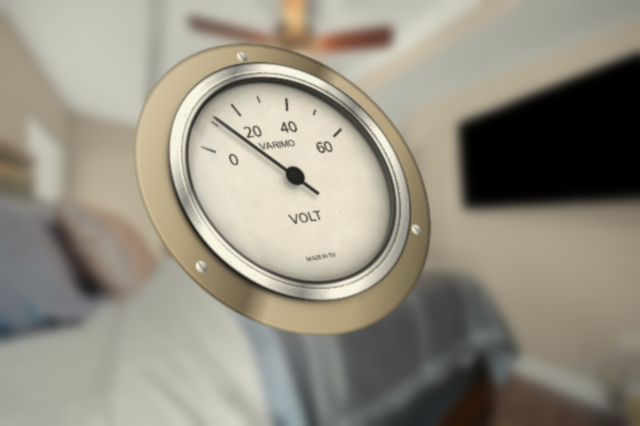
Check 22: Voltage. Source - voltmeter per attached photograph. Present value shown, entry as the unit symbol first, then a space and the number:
V 10
